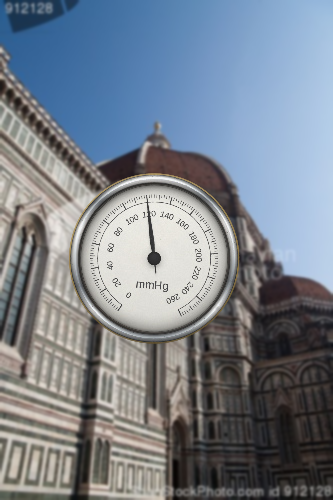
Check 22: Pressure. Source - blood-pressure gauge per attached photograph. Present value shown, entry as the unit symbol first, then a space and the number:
mmHg 120
